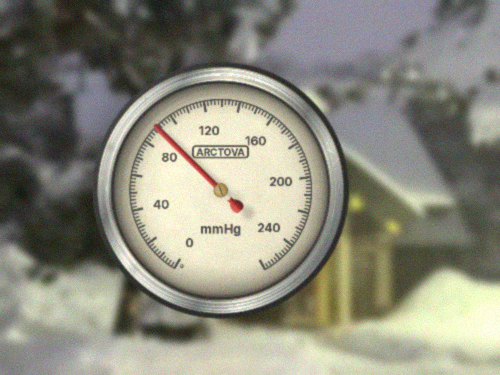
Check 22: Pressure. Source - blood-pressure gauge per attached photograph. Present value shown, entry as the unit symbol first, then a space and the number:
mmHg 90
